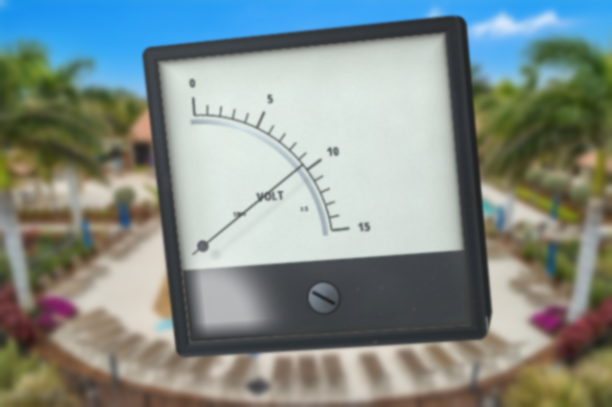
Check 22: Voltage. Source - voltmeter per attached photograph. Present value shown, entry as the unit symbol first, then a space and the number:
V 9.5
